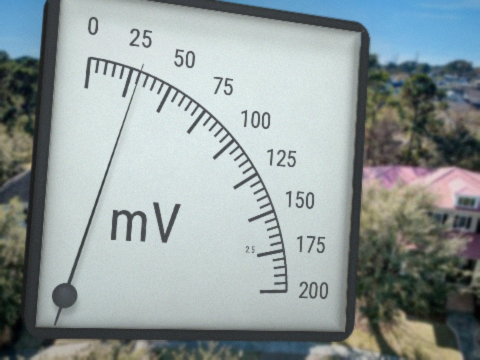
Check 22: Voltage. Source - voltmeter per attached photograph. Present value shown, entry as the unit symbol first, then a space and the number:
mV 30
